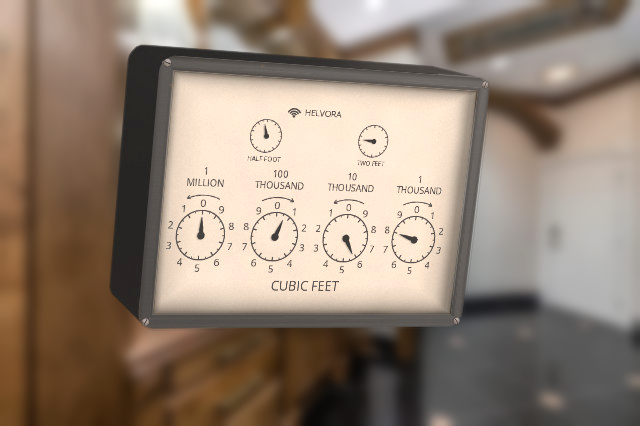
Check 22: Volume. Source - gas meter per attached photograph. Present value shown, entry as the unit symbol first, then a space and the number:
ft³ 5800
